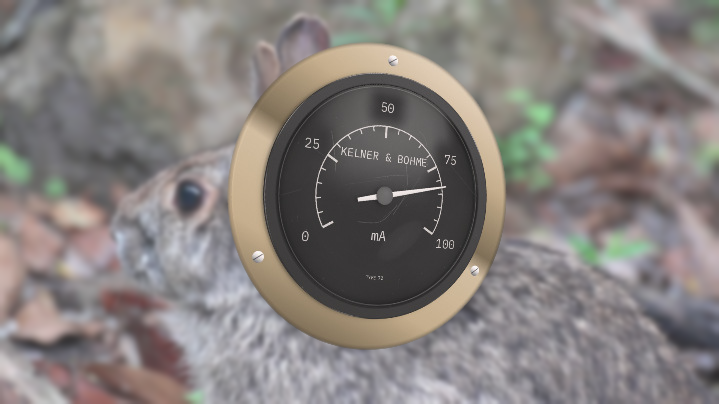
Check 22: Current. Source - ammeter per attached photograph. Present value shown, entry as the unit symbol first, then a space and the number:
mA 82.5
